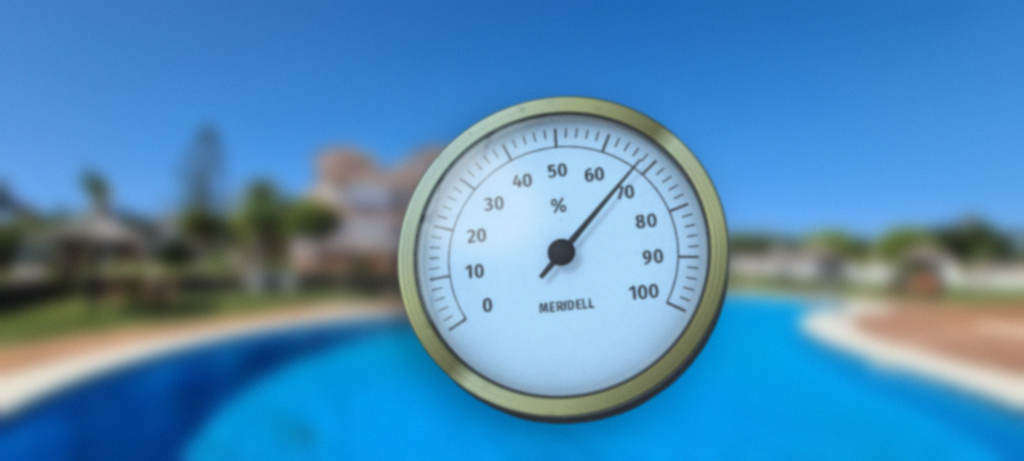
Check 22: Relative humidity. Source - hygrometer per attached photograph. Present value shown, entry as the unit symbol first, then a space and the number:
% 68
